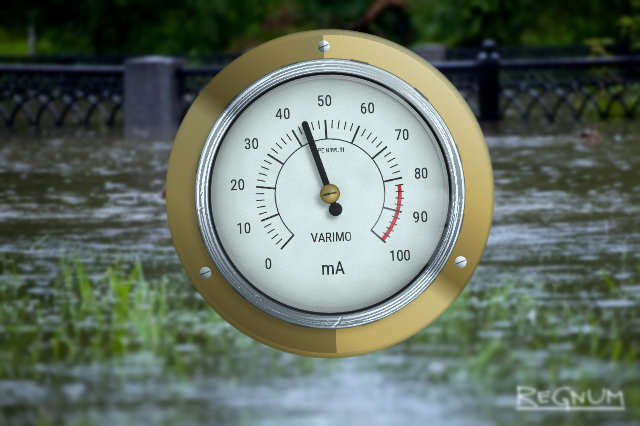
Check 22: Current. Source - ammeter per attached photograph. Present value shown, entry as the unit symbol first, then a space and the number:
mA 44
